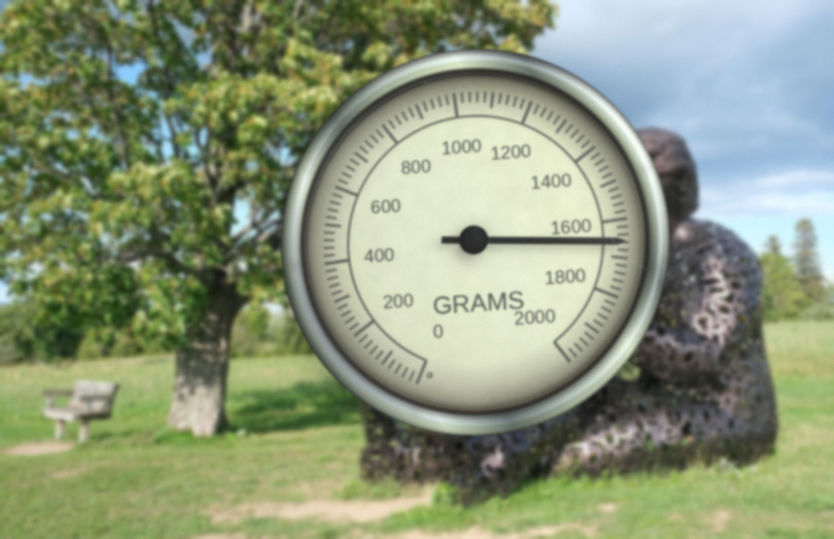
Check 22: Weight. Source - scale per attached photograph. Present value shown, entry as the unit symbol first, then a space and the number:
g 1660
